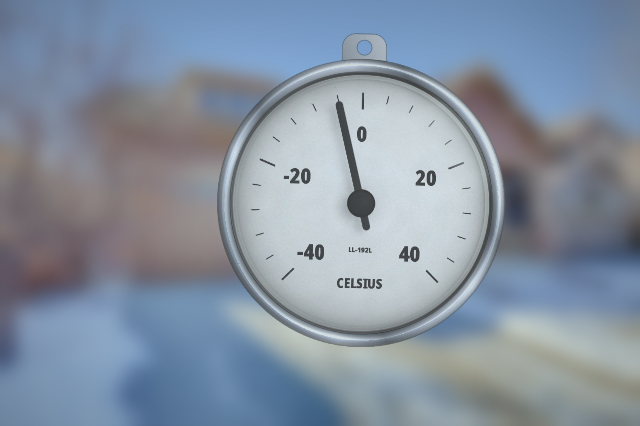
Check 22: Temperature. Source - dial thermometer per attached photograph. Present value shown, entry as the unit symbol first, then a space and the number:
°C -4
